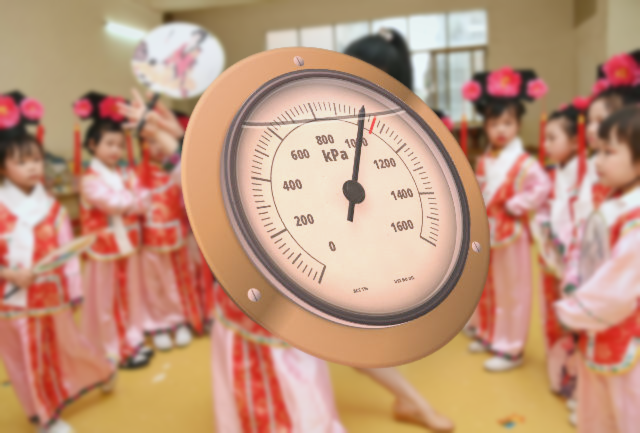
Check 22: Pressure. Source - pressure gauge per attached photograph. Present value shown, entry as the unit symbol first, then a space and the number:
kPa 1000
